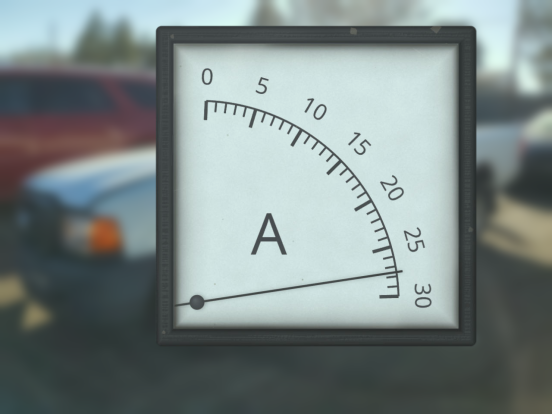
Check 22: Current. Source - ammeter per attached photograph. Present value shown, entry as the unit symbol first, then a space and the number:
A 27.5
